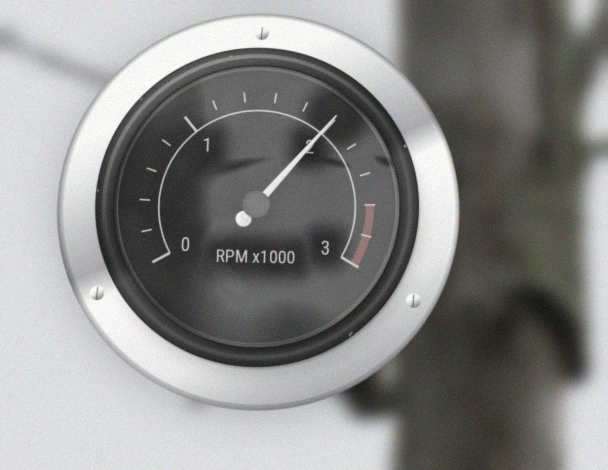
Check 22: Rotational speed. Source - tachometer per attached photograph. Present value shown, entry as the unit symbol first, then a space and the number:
rpm 2000
